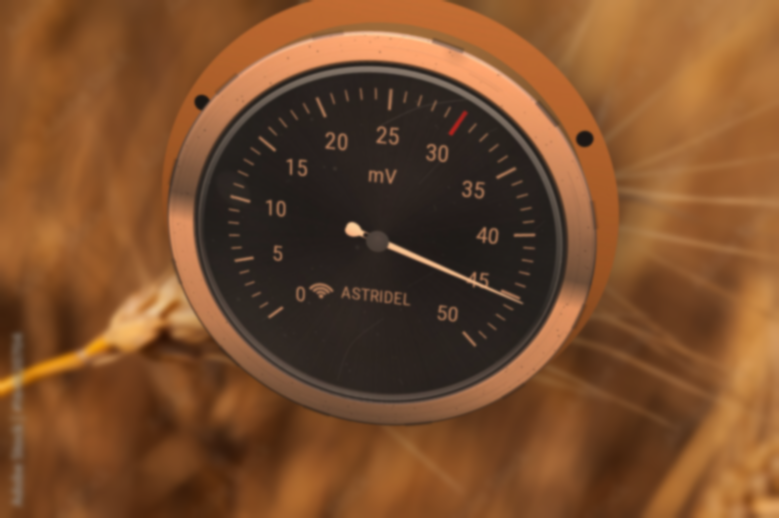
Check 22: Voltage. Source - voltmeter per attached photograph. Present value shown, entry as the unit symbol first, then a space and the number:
mV 45
